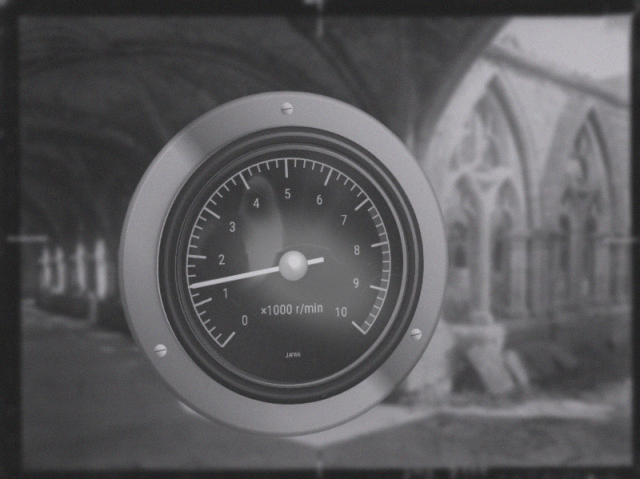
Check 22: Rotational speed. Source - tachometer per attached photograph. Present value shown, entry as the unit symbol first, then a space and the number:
rpm 1400
